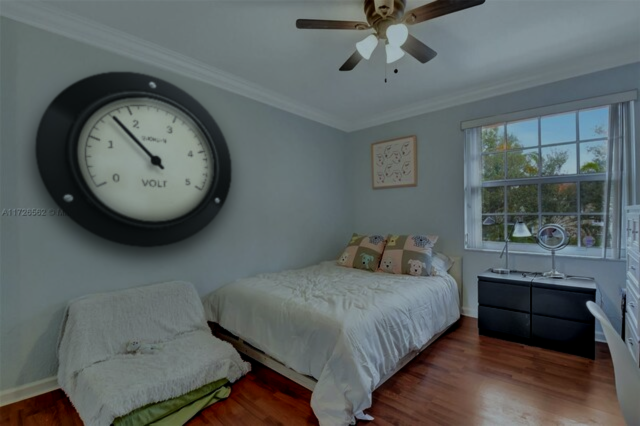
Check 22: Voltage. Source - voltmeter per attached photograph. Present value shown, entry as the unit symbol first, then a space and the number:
V 1.6
